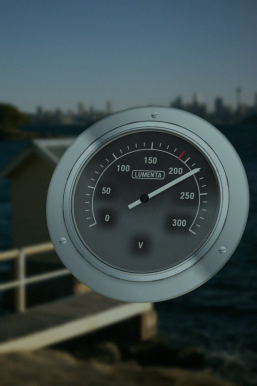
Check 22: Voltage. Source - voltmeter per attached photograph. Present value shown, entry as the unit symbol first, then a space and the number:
V 220
